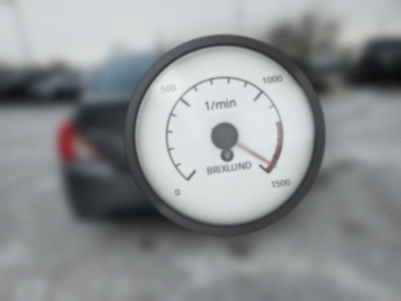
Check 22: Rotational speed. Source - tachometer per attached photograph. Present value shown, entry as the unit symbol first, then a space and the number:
rpm 1450
